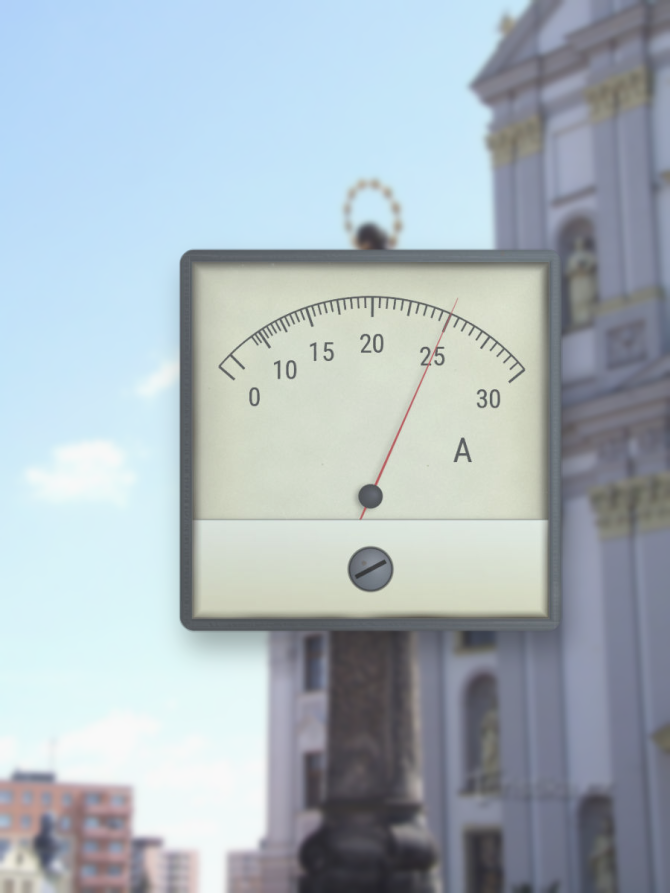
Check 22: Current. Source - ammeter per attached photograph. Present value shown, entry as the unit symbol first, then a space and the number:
A 25
